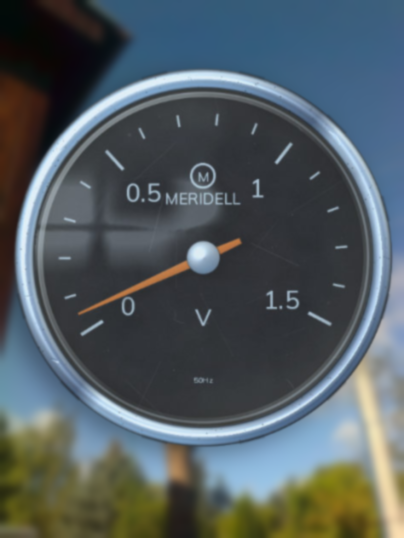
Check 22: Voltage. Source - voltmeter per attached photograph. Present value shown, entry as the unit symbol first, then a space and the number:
V 0.05
